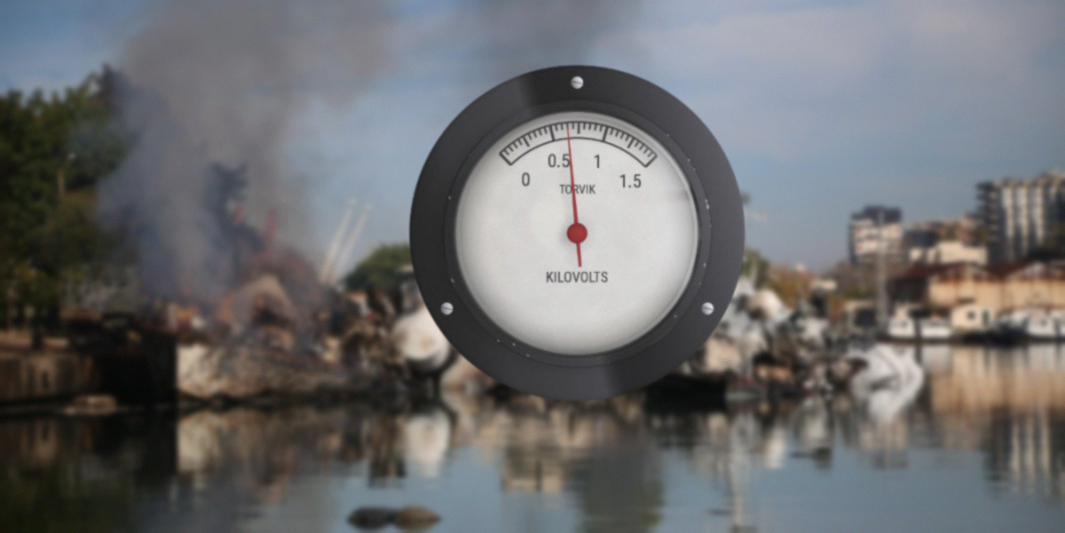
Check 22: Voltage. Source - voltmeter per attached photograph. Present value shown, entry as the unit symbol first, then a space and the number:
kV 0.65
